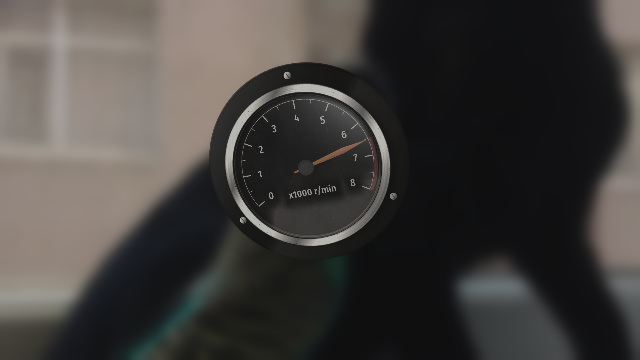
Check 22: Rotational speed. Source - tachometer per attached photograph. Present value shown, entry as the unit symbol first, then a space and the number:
rpm 6500
